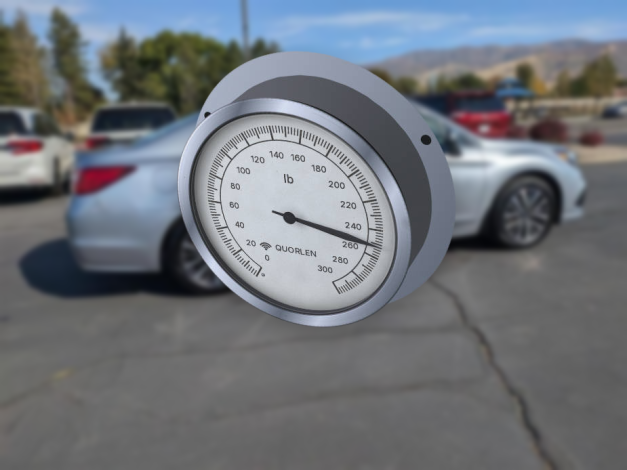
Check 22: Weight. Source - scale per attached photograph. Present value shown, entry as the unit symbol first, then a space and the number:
lb 250
